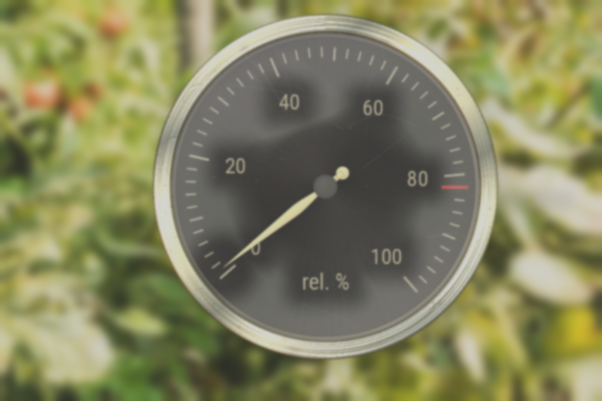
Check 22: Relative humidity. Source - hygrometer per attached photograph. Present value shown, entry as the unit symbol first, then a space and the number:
% 1
